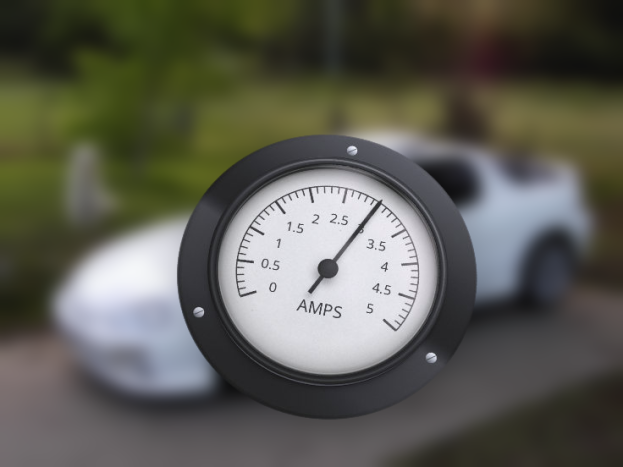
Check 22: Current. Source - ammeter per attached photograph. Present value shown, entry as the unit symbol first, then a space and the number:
A 3
